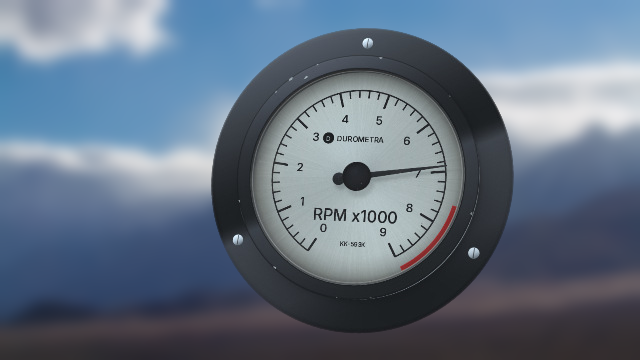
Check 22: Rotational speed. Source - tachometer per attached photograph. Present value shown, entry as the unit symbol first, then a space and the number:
rpm 6900
